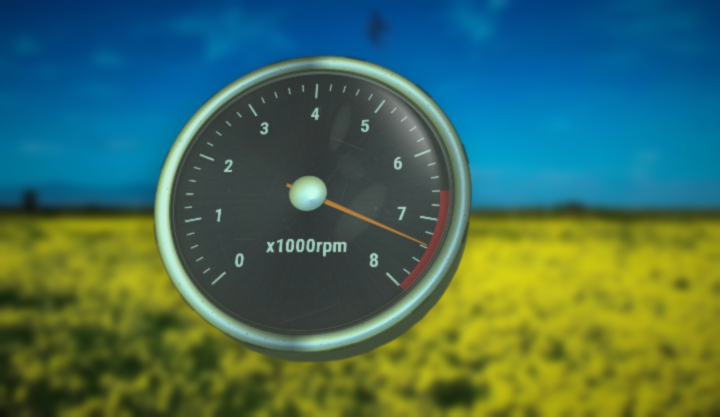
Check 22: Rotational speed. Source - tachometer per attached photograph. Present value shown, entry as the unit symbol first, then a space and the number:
rpm 7400
